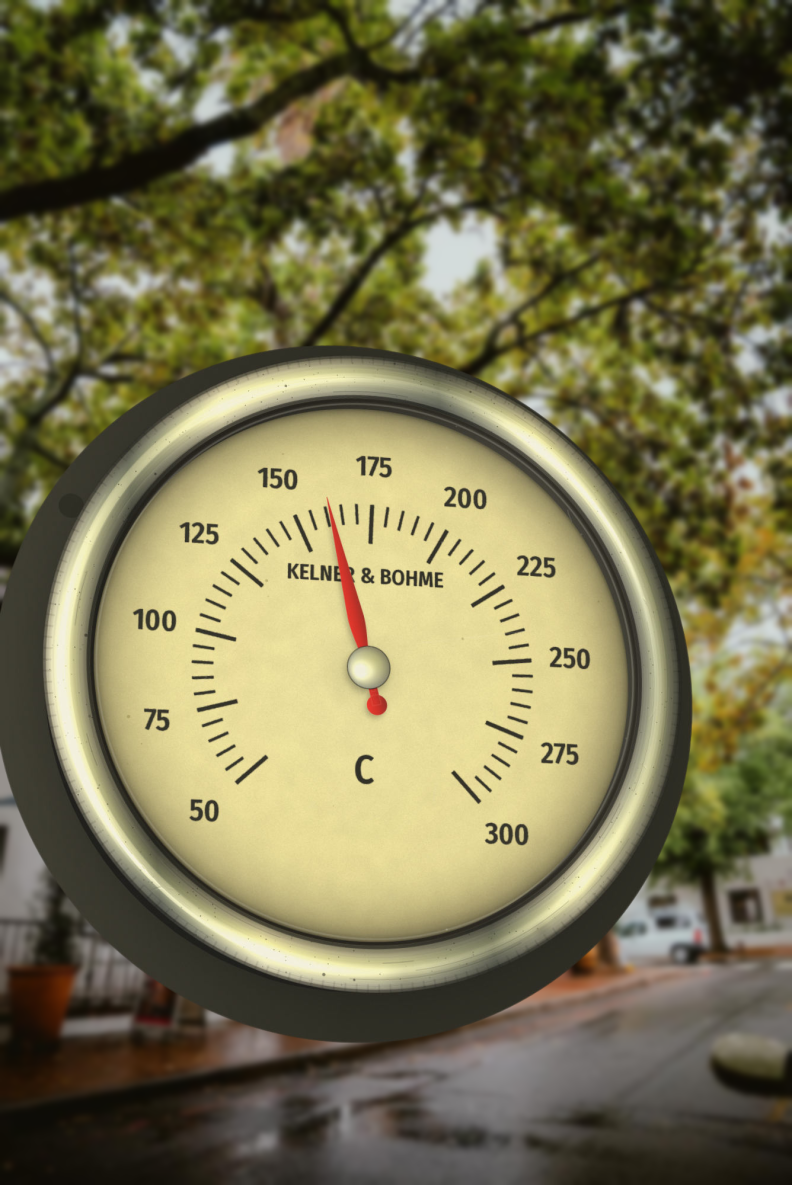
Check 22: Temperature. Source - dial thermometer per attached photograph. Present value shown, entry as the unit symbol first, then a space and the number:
°C 160
